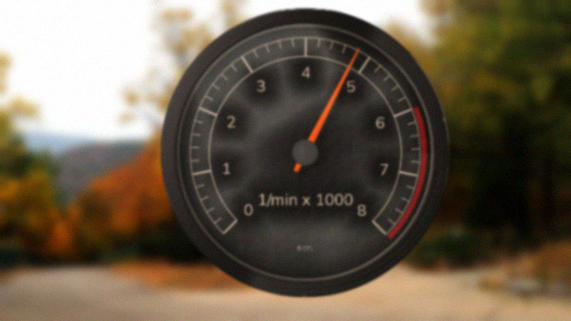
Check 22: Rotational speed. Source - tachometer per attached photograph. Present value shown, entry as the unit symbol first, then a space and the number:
rpm 4800
